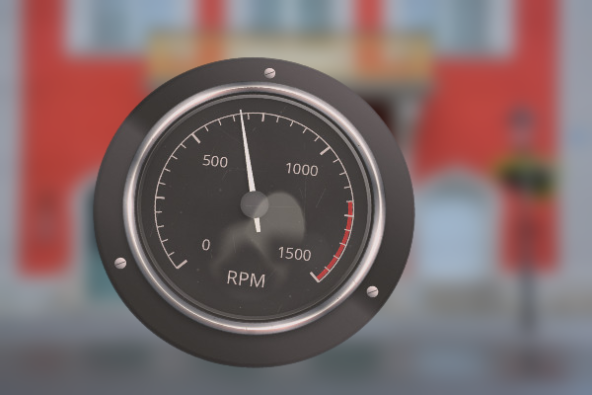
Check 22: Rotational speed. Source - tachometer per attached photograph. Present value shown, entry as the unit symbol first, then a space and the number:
rpm 675
